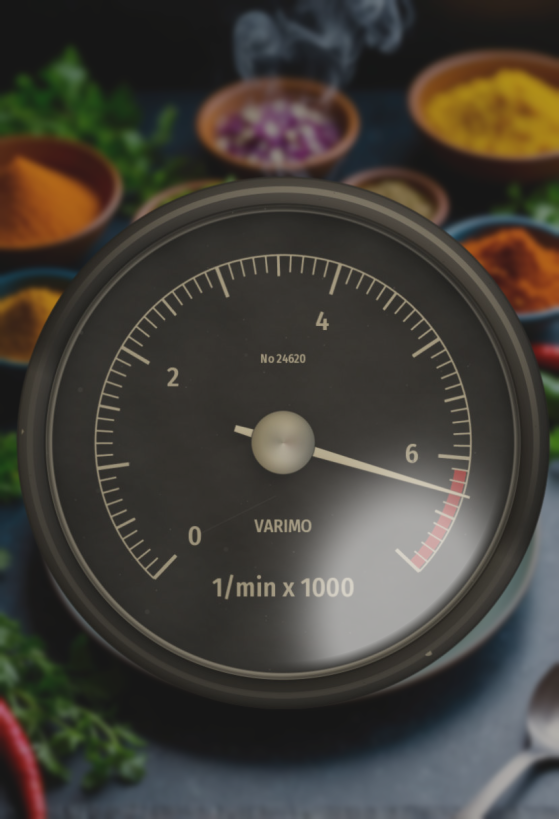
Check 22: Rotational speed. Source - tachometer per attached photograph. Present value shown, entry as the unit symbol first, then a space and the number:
rpm 6300
